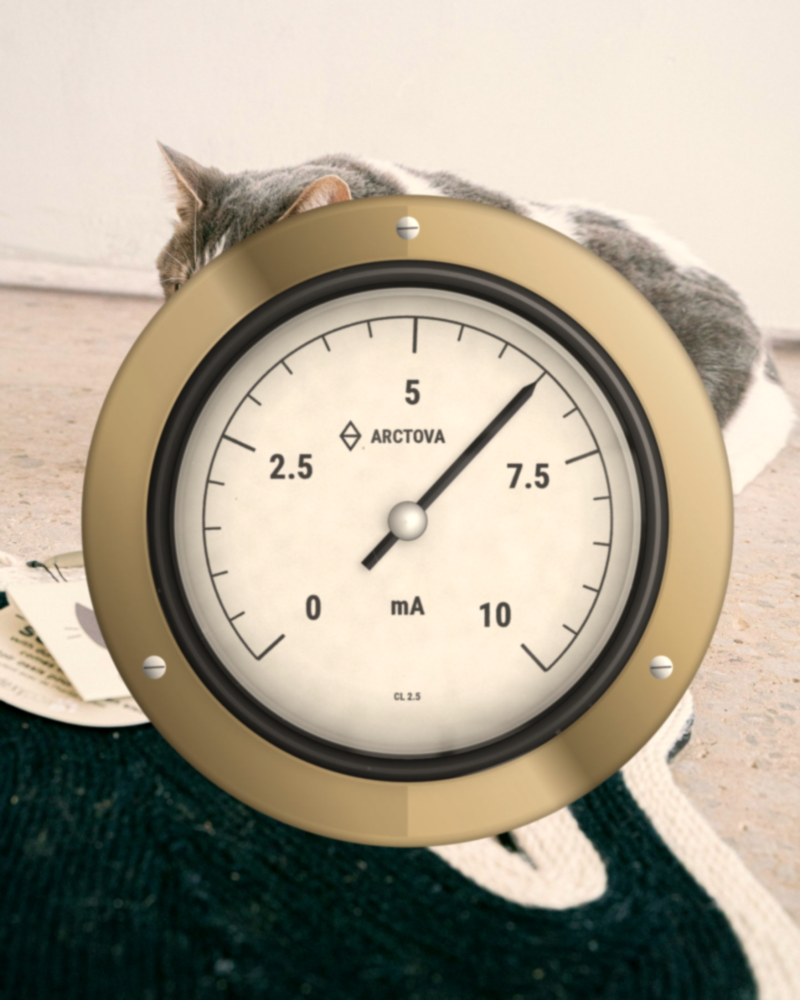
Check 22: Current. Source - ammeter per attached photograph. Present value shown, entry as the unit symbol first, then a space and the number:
mA 6.5
